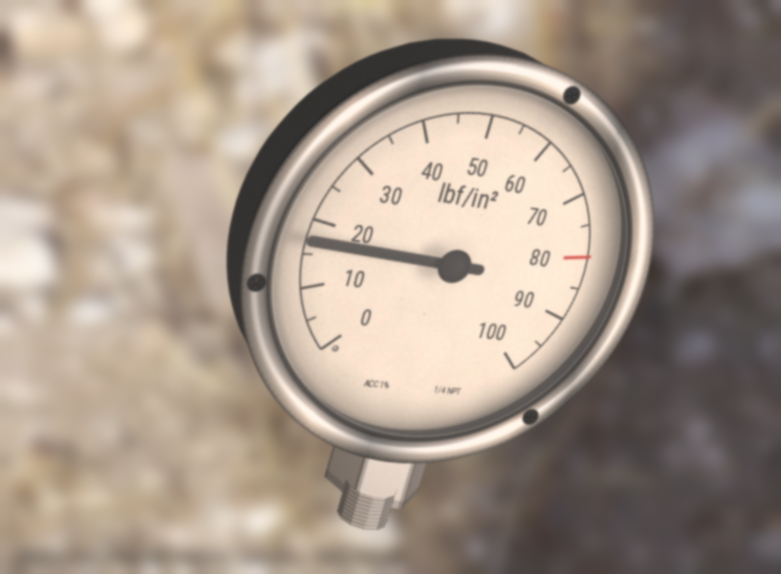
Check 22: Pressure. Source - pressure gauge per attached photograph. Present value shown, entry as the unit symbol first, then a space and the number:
psi 17.5
